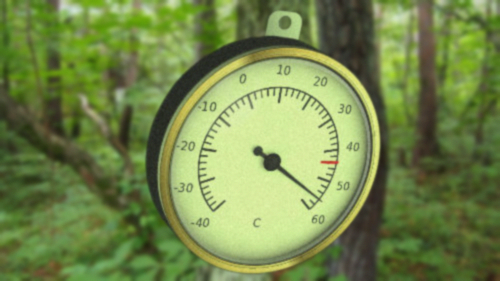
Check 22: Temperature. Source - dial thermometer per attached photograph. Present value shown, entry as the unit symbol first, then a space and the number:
°C 56
